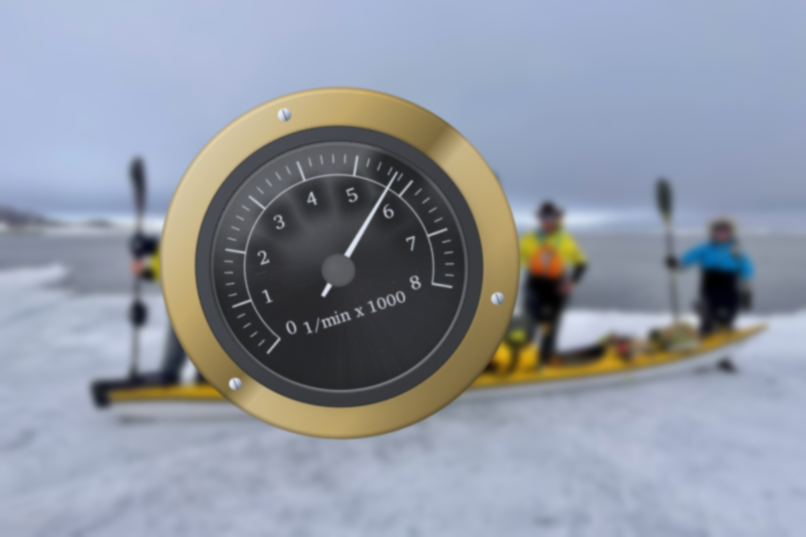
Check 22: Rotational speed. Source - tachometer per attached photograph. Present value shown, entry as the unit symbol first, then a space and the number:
rpm 5700
